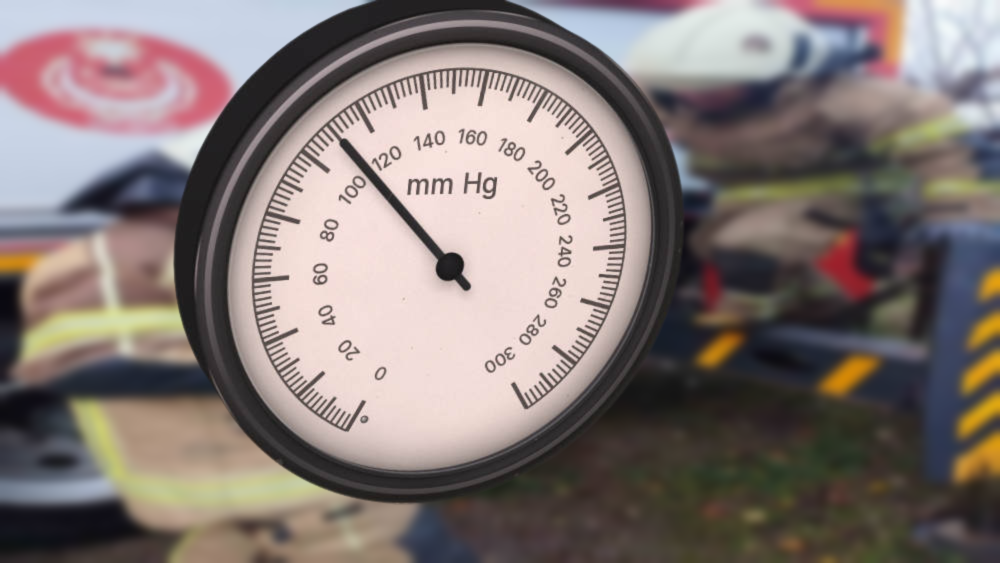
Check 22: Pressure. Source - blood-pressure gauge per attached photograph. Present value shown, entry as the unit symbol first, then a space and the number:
mmHg 110
